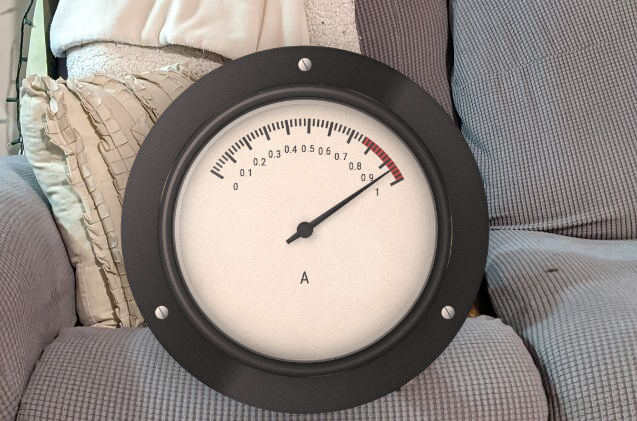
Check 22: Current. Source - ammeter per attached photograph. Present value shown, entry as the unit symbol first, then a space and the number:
A 0.94
